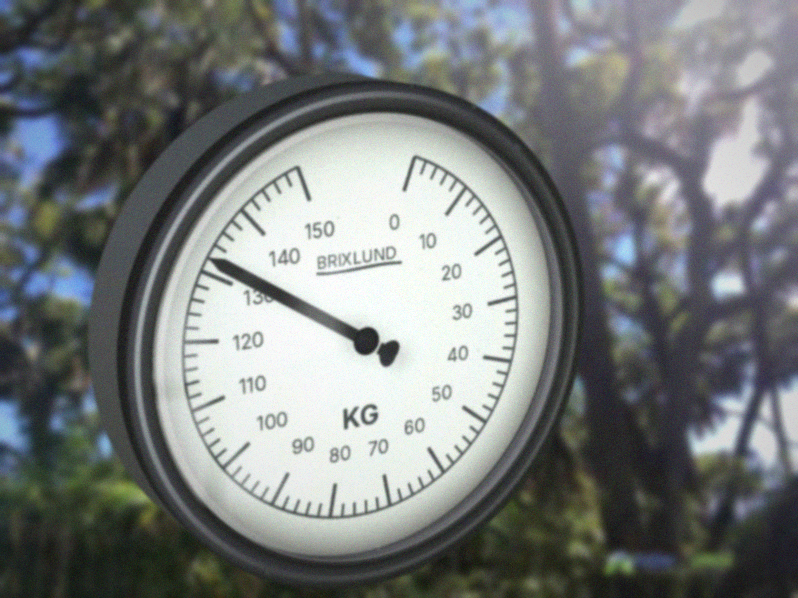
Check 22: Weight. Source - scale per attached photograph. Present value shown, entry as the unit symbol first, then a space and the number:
kg 132
